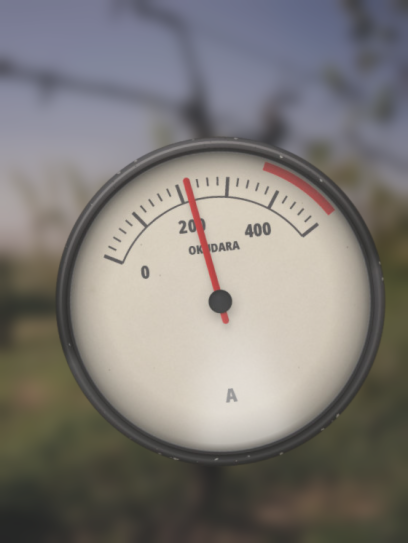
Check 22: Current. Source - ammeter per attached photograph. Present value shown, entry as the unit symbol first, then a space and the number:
A 220
